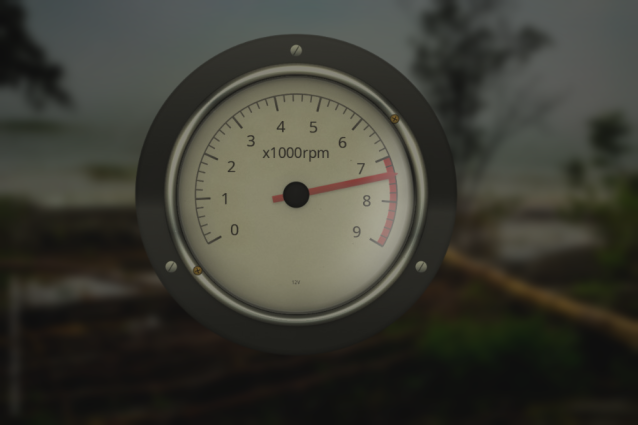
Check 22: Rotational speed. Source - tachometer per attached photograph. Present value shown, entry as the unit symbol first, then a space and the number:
rpm 7400
